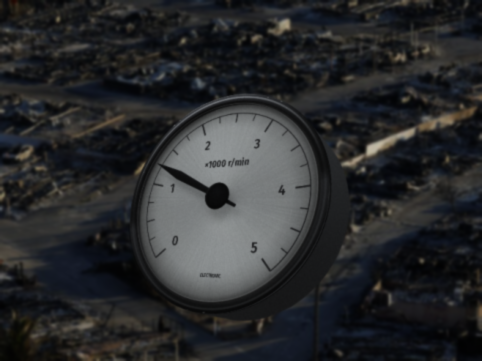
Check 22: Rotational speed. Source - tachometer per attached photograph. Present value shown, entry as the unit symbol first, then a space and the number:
rpm 1250
